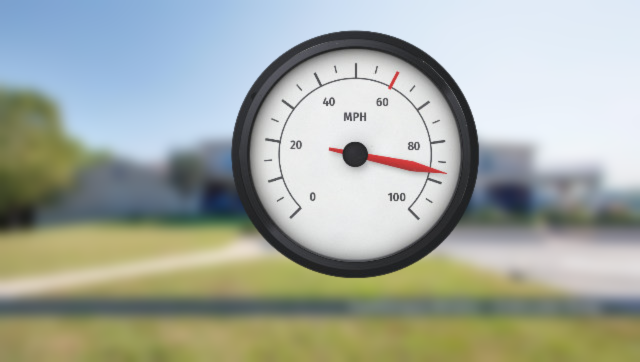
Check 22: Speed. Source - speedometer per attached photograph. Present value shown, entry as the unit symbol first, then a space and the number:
mph 87.5
